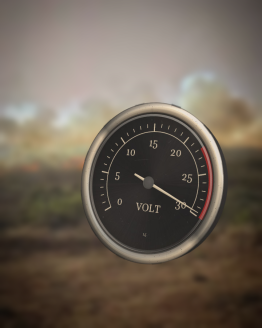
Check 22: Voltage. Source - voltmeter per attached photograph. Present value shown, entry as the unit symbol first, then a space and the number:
V 29.5
